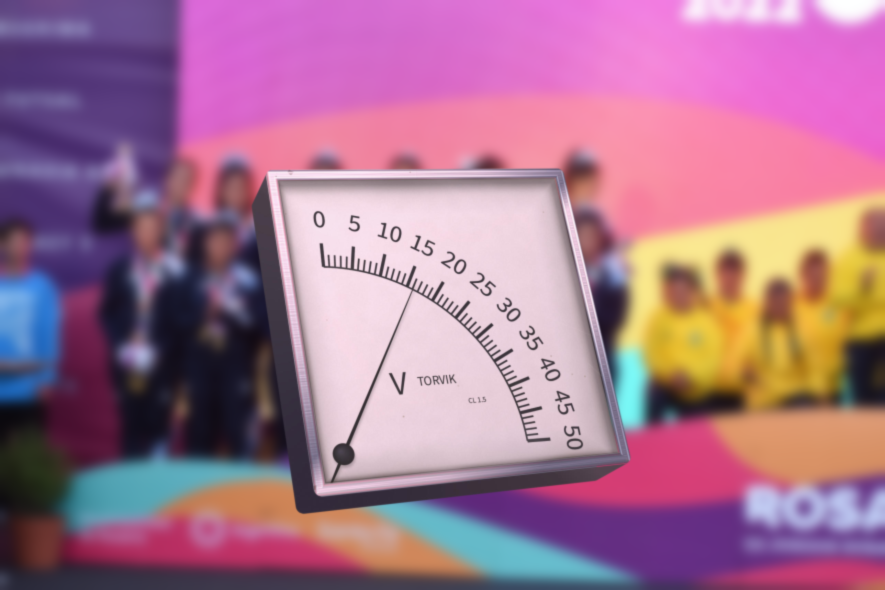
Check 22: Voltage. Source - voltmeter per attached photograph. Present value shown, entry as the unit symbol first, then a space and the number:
V 16
